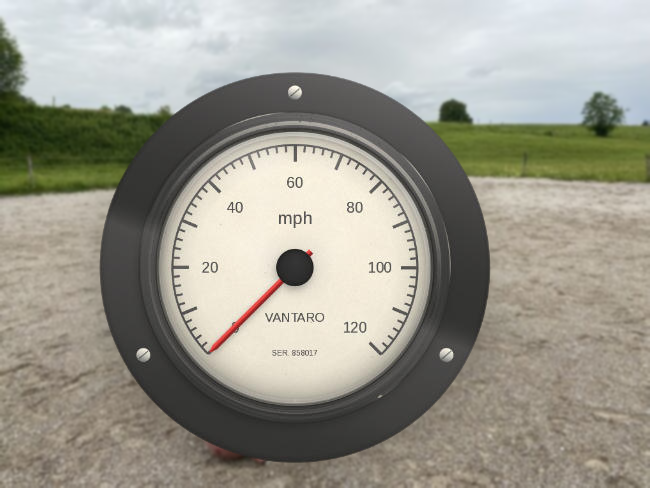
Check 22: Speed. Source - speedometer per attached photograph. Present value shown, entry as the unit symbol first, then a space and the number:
mph 0
